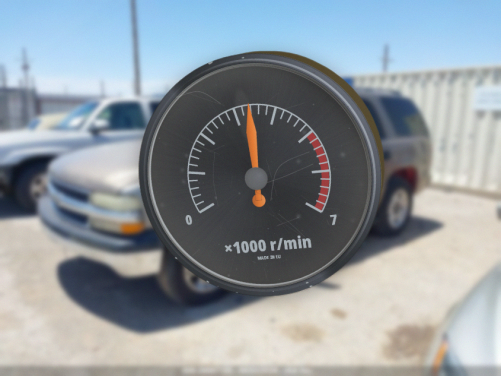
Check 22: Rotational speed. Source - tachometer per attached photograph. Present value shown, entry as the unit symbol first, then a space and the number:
rpm 3400
